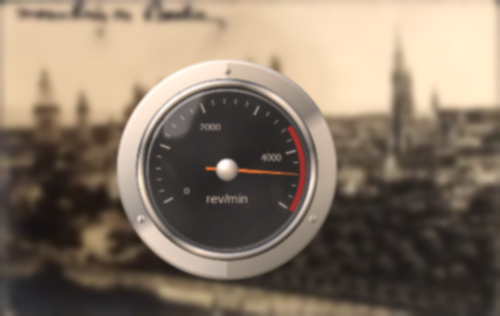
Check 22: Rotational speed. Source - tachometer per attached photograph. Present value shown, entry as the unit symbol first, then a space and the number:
rpm 4400
